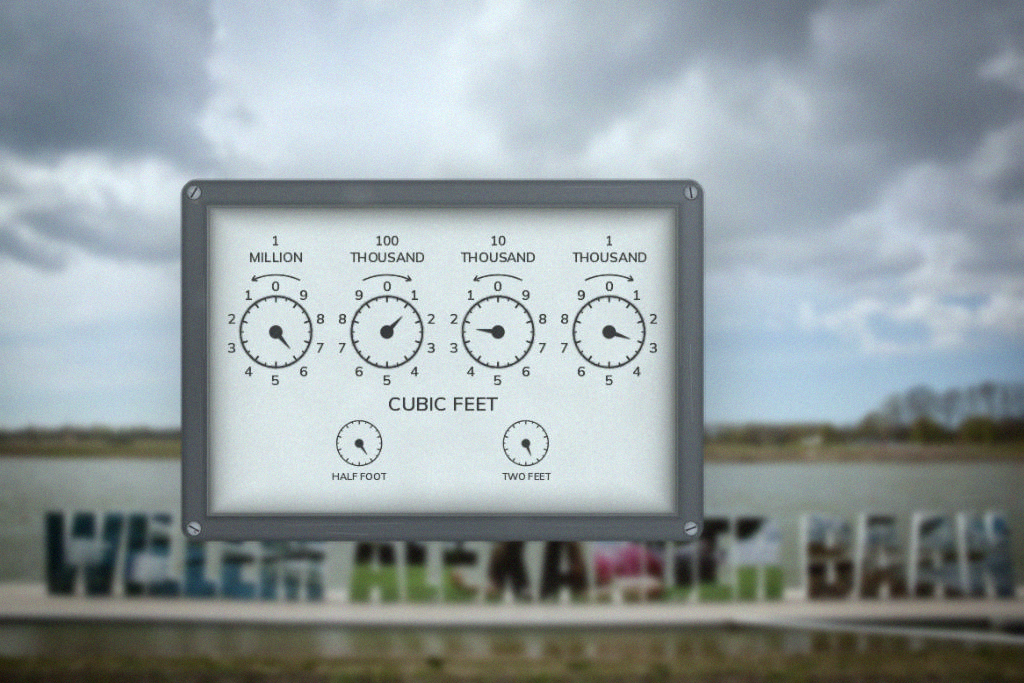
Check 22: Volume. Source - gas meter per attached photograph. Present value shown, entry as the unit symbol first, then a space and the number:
ft³ 612300
